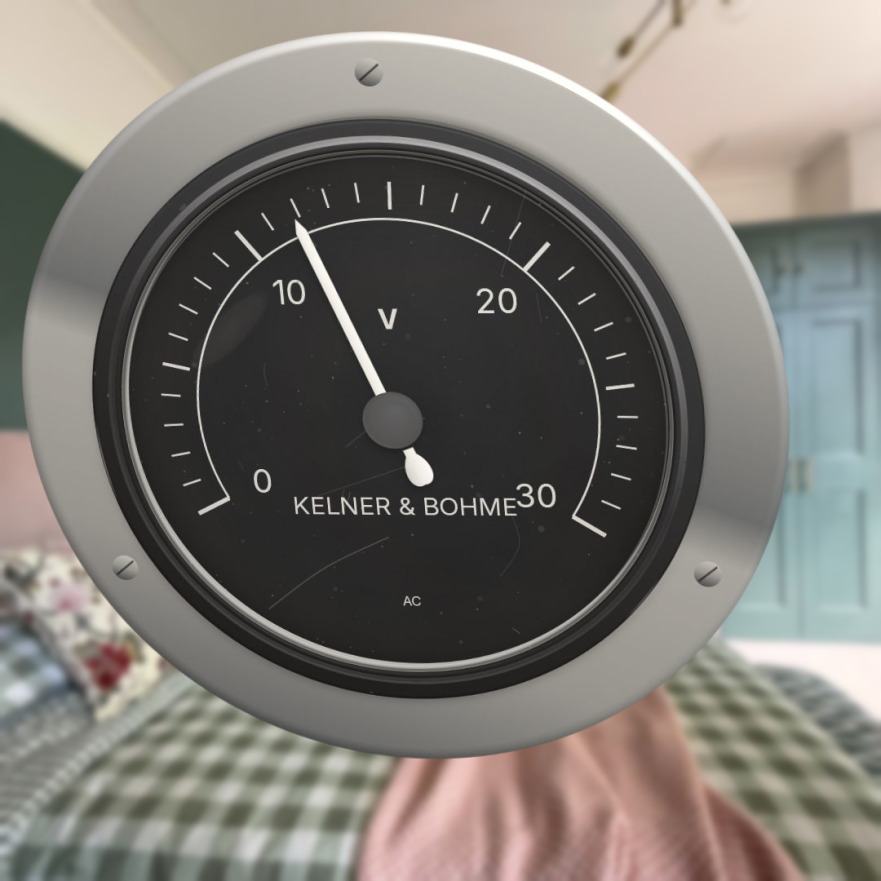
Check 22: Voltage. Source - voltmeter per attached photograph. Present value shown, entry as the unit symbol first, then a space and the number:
V 12
